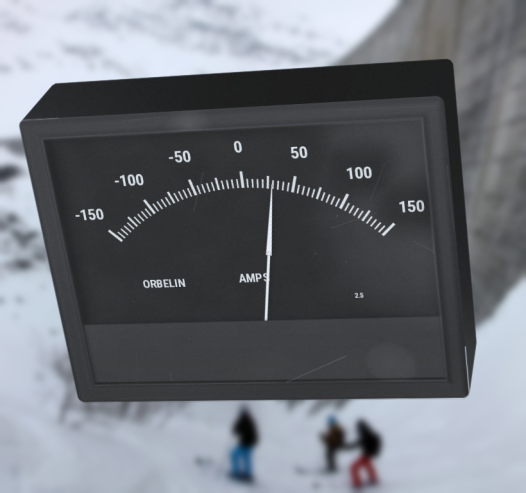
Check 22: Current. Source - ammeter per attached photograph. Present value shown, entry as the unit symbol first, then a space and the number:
A 30
